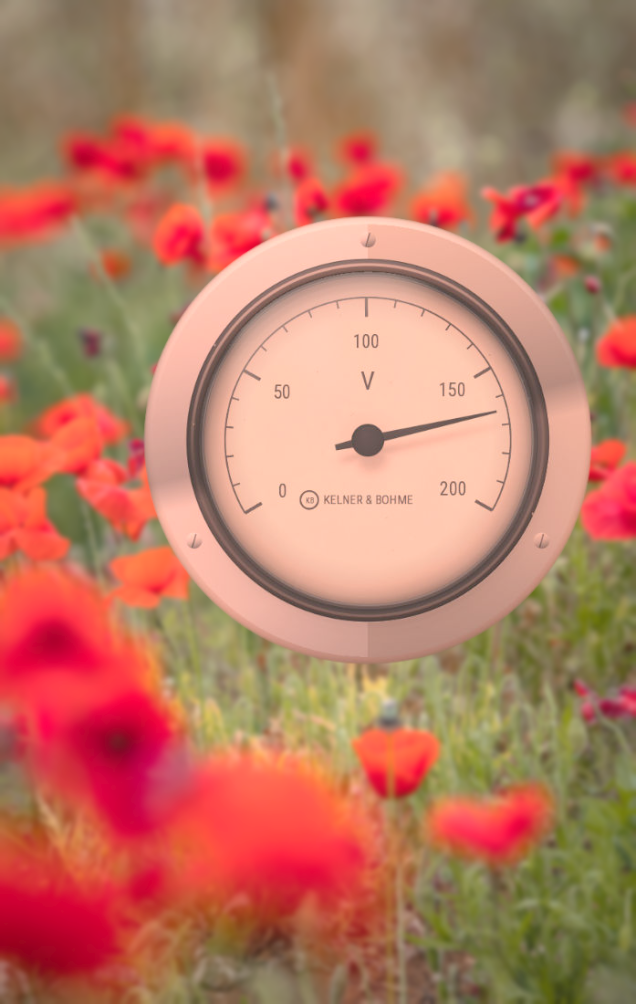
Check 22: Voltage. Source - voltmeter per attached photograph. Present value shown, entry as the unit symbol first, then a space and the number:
V 165
